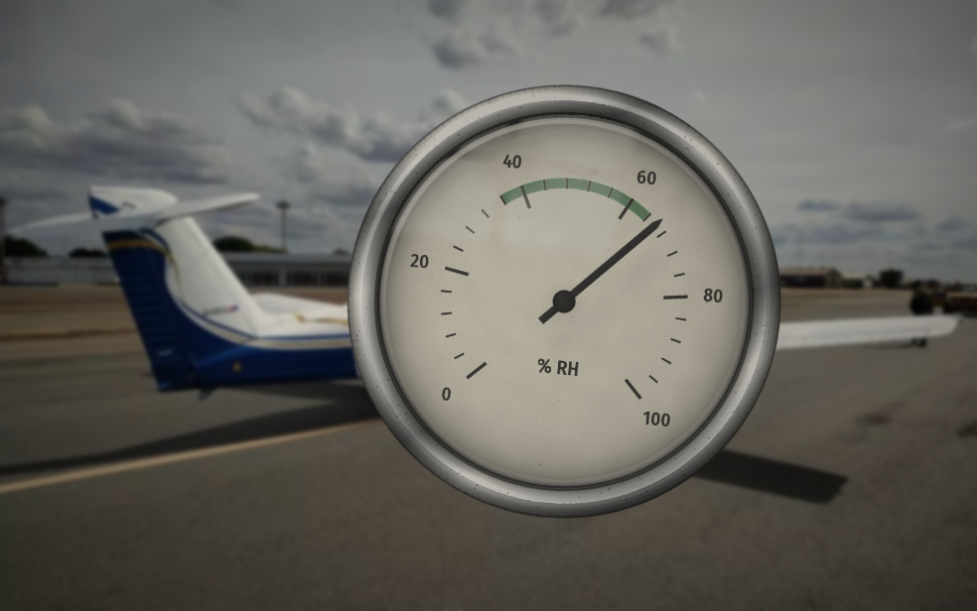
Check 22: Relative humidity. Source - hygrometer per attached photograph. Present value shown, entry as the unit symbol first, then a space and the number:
% 66
